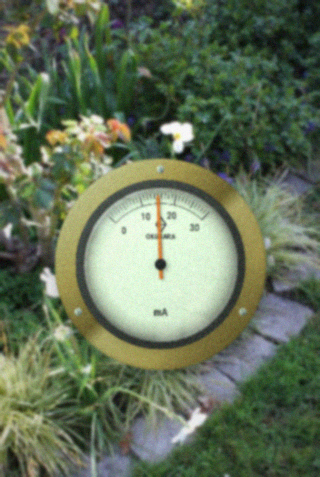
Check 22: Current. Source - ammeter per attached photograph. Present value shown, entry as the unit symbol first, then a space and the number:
mA 15
